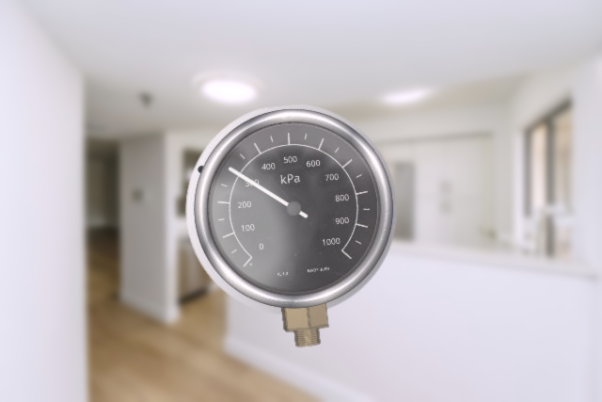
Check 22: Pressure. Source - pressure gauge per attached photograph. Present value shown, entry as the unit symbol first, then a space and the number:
kPa 300
